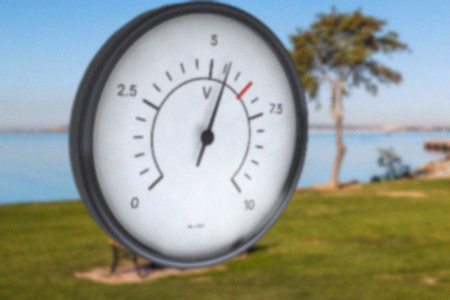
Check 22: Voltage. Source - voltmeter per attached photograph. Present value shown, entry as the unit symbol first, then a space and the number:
V 5.5
